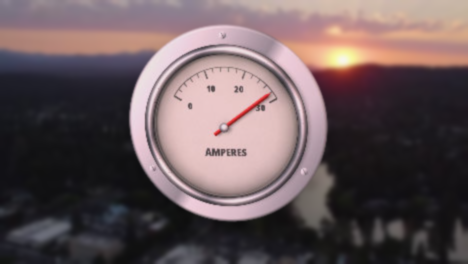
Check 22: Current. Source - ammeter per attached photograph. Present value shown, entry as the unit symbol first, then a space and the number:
A 28
